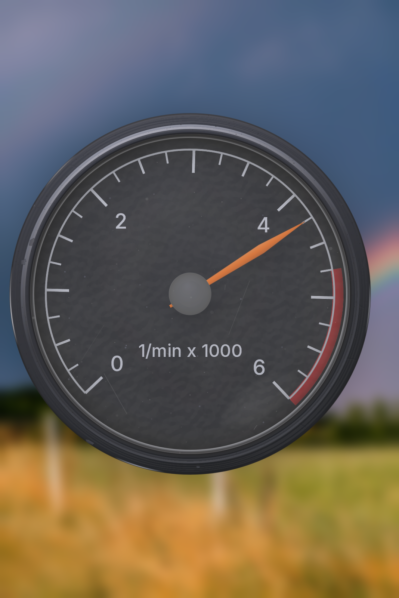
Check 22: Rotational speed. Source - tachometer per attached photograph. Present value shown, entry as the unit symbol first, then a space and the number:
rpm 4250
